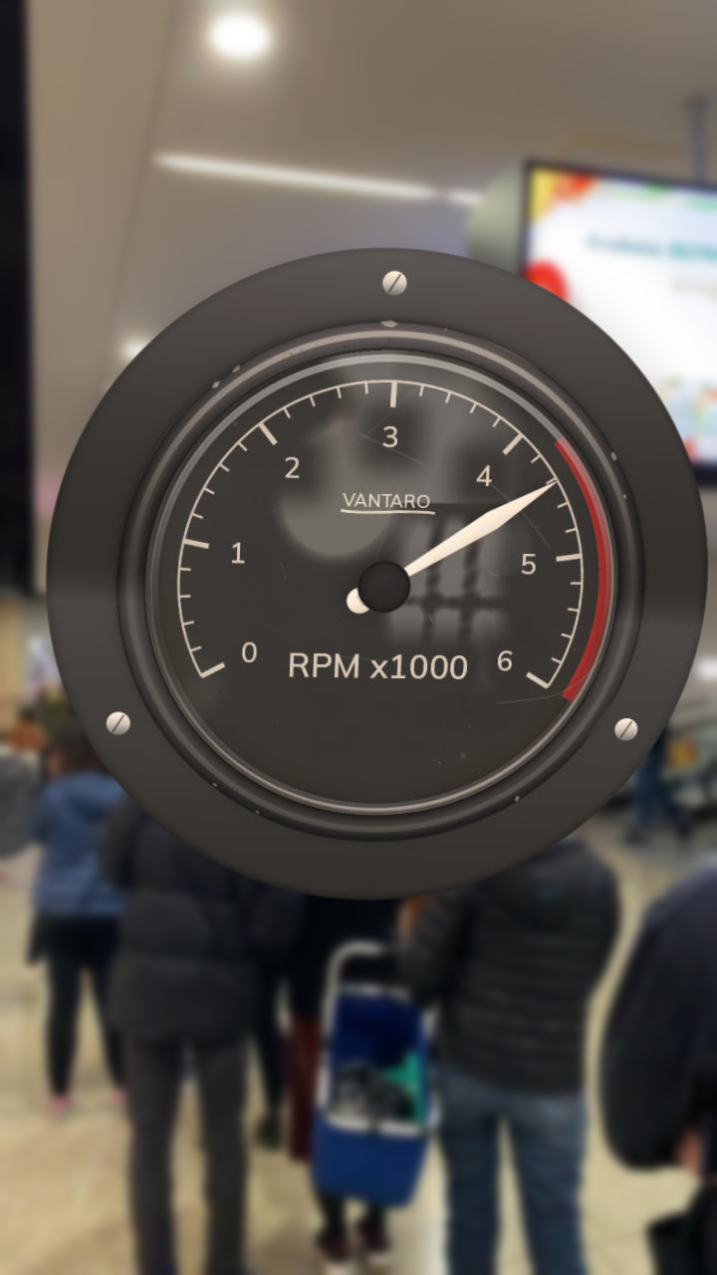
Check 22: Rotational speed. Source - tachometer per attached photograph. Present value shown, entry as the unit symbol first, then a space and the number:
rpm 4400
